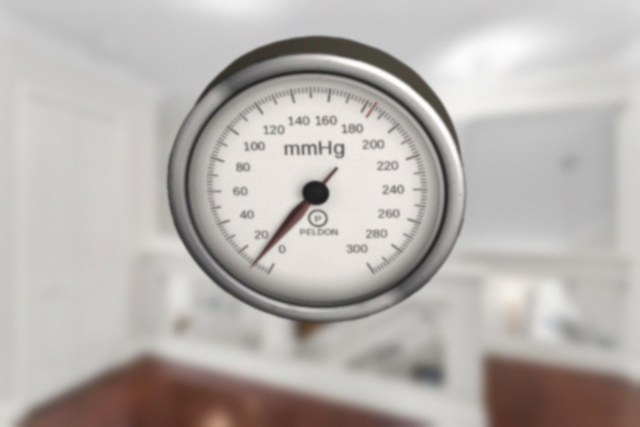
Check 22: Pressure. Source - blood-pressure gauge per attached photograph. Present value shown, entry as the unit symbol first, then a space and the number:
mmHg 10
